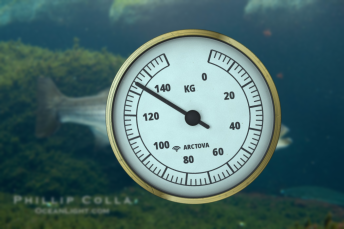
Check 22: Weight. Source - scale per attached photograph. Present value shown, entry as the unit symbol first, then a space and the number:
kg 134
